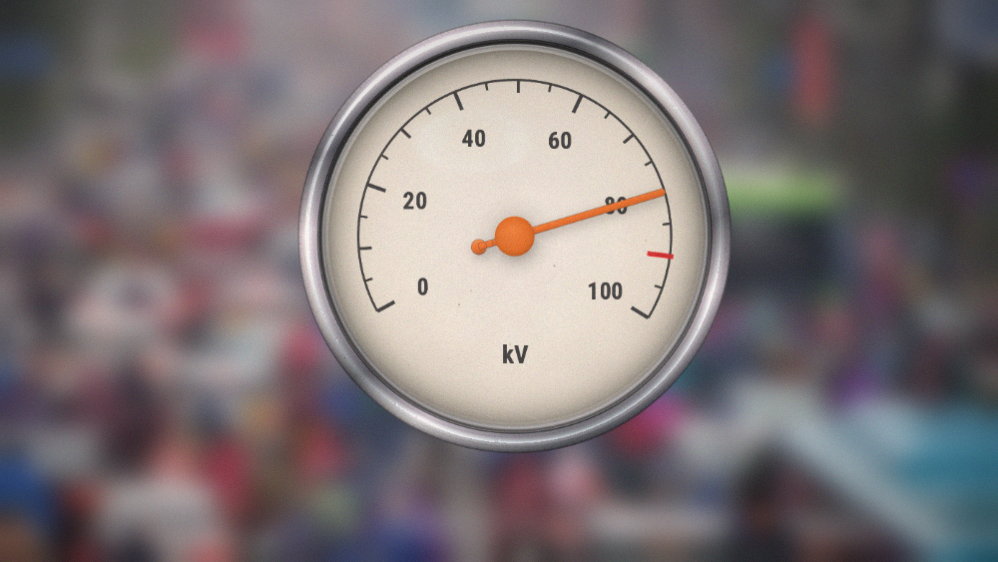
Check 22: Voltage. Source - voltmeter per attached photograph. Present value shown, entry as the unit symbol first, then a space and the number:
kV 80
